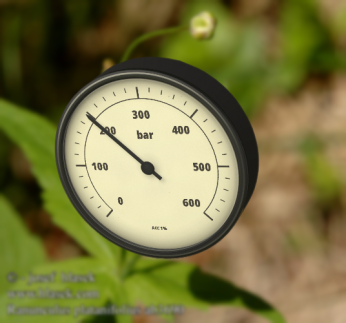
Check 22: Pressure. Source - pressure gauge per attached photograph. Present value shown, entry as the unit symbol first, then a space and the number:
bar 200
